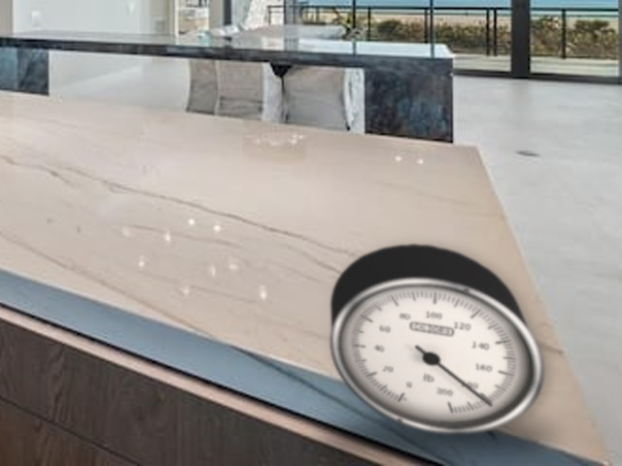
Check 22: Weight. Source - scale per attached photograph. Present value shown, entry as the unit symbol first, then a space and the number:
lb 180
